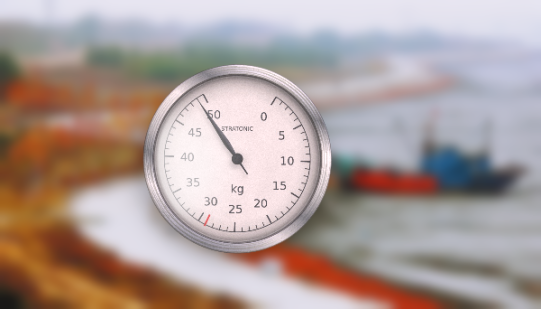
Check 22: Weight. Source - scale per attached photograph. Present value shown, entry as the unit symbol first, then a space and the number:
kg 49
